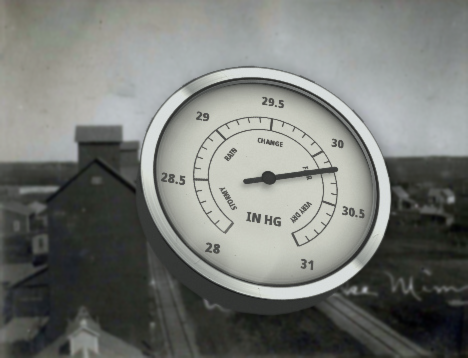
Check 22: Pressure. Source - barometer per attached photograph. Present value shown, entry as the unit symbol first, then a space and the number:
inHg 30.2
